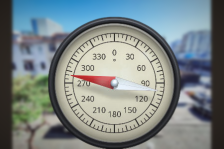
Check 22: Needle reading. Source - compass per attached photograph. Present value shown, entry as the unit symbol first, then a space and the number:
° 280
